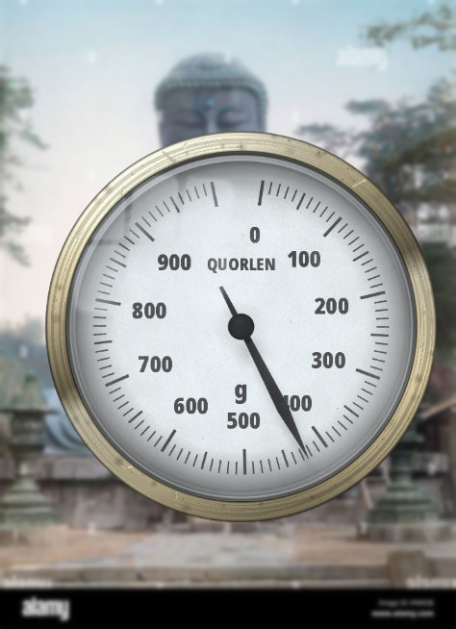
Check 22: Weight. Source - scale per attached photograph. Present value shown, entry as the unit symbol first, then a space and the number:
g 425
